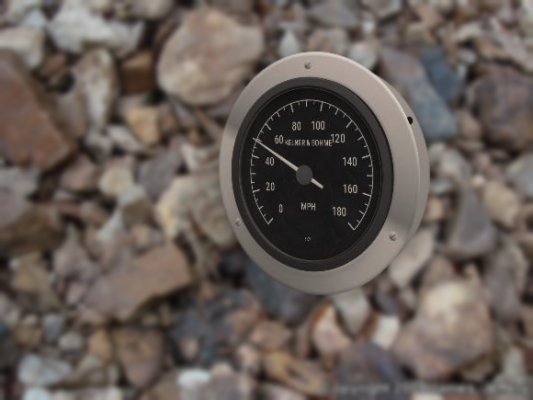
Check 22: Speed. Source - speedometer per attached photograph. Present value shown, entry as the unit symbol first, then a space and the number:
mph 50
